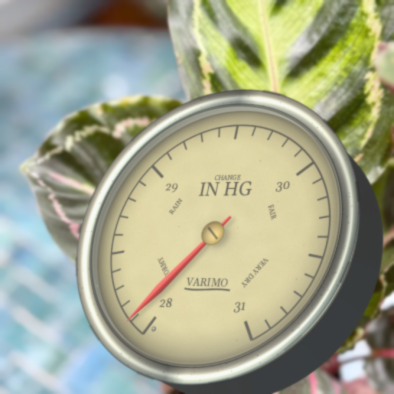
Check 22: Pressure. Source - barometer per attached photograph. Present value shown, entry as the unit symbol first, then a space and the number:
inHg 28.1
